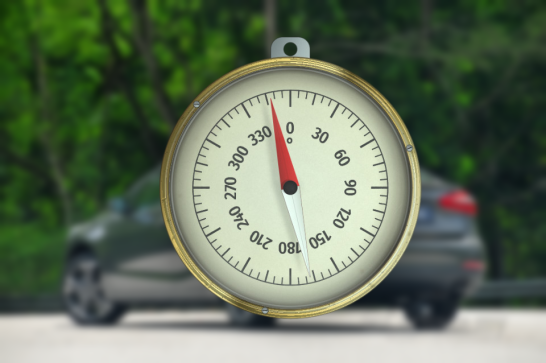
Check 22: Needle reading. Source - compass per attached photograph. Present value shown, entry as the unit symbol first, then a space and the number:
° 347.5
